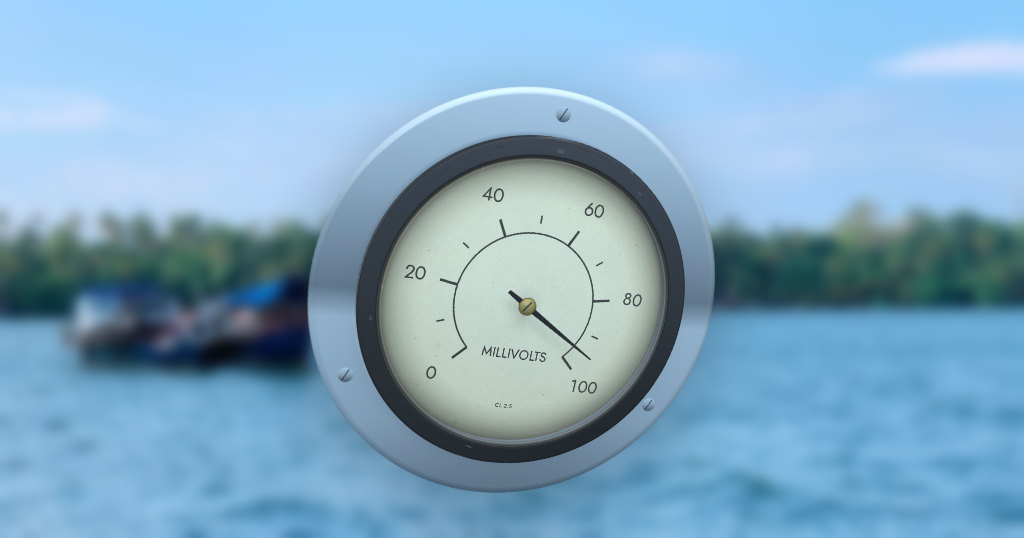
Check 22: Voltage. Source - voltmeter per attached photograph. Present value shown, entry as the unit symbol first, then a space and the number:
mV 95
